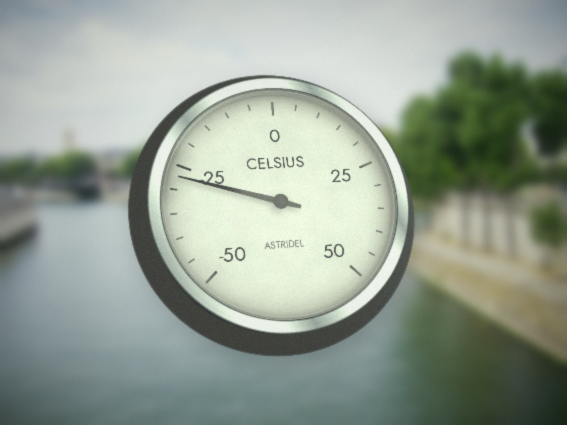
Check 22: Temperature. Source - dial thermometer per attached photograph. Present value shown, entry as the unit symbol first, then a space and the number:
°C -27.5
